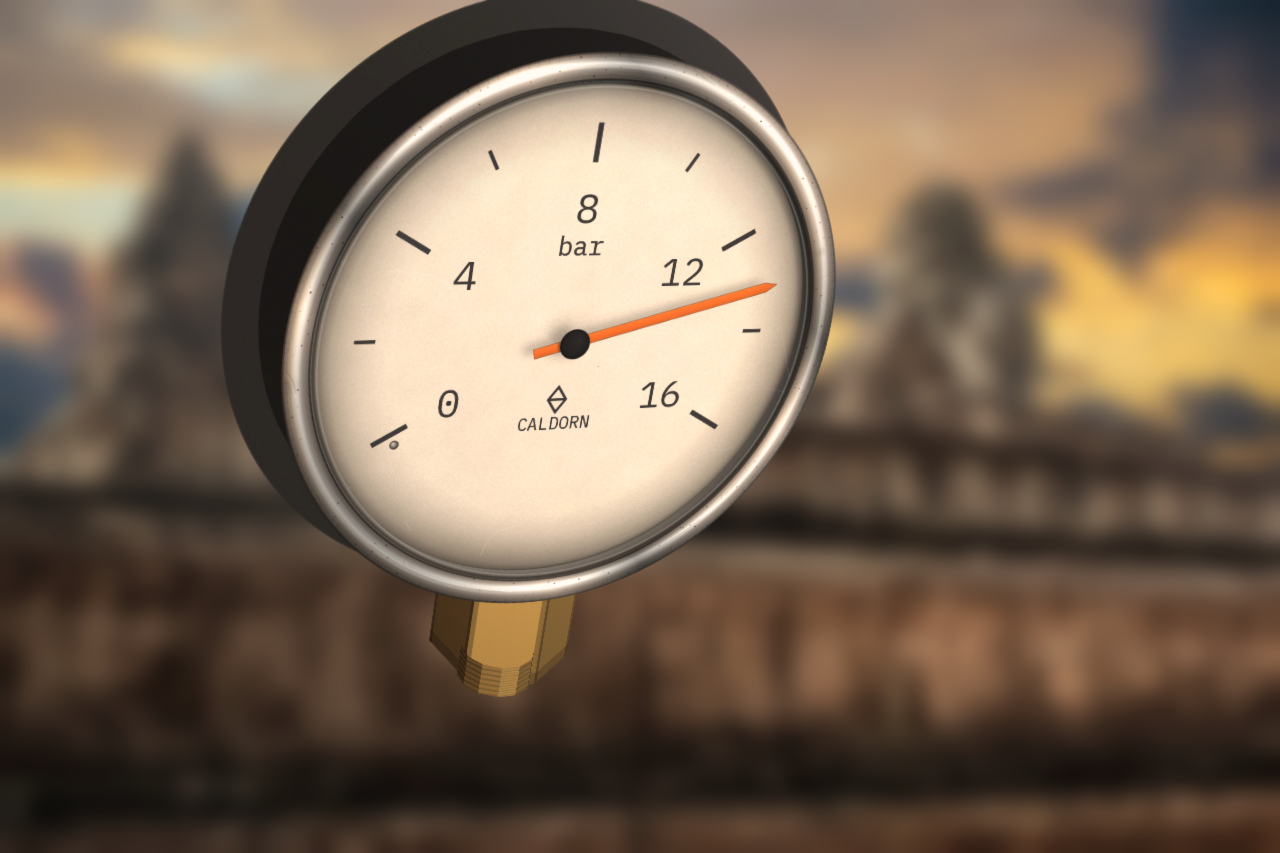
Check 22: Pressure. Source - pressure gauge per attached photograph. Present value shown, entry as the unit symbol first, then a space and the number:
bar 13
